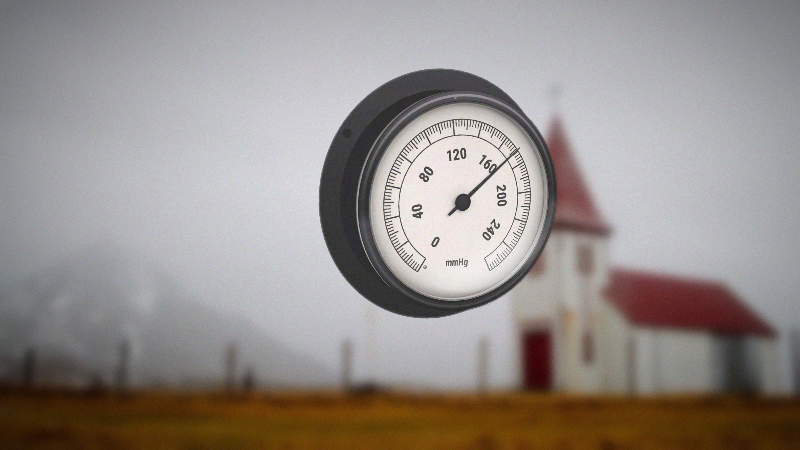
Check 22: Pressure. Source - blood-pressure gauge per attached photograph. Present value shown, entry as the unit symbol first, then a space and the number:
mmHg 170
